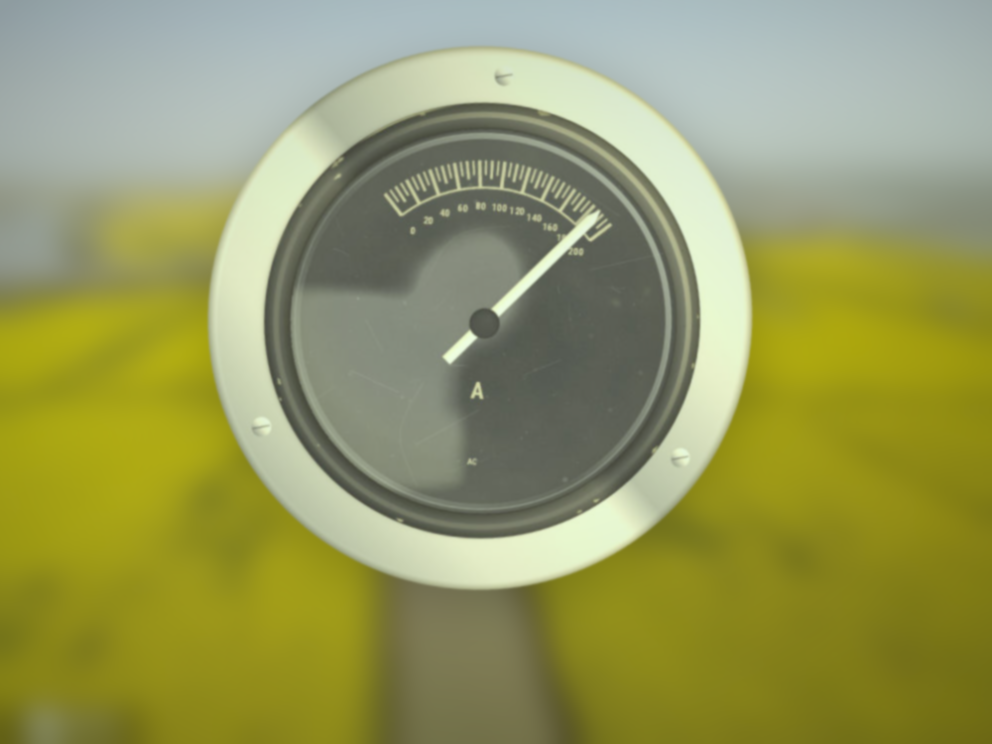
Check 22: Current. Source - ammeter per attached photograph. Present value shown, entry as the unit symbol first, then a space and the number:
A 185
